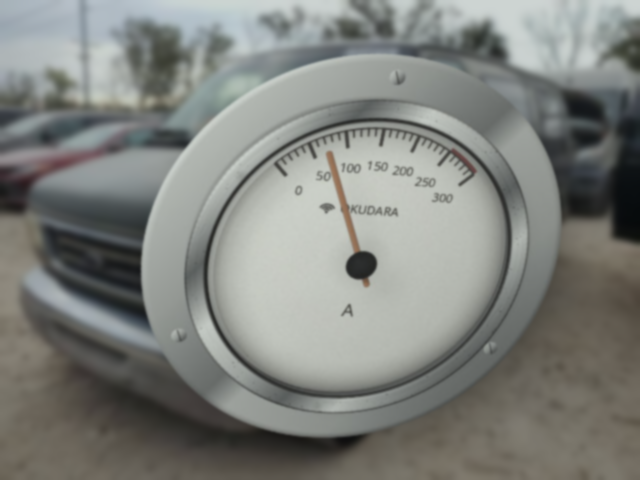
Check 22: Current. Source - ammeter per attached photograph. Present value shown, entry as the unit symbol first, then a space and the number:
A 70
